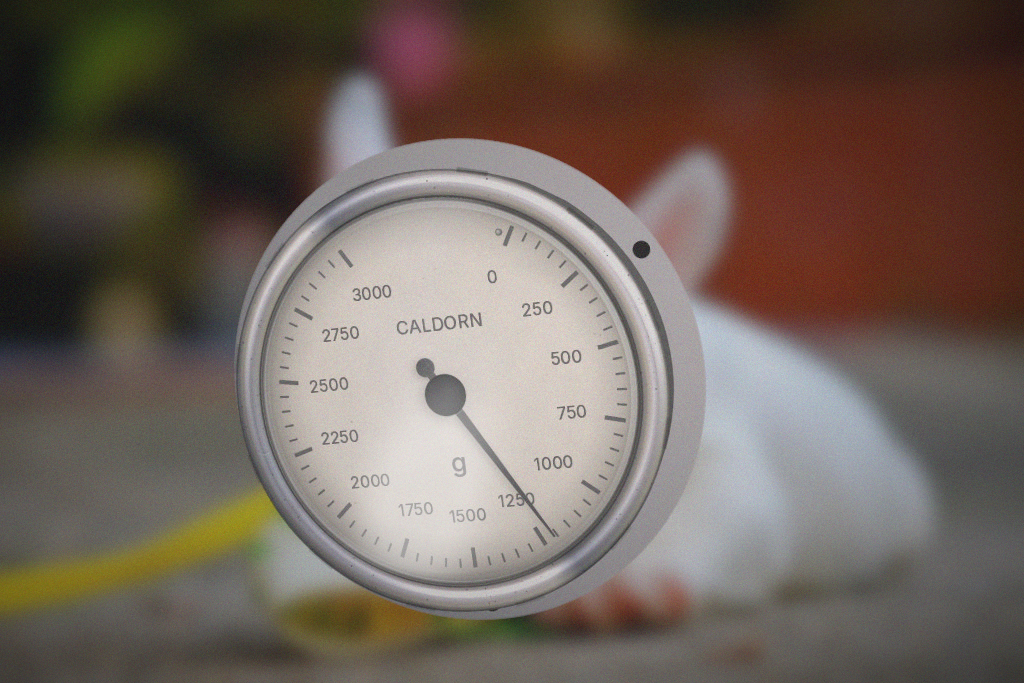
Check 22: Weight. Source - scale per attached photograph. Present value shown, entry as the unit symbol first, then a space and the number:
g 1200
